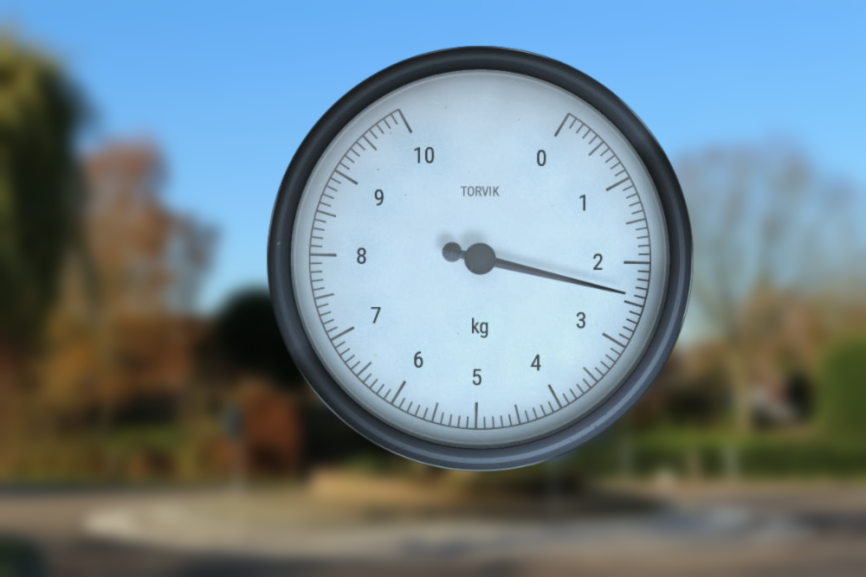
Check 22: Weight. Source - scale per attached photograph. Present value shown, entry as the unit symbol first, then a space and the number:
kg 2.4
